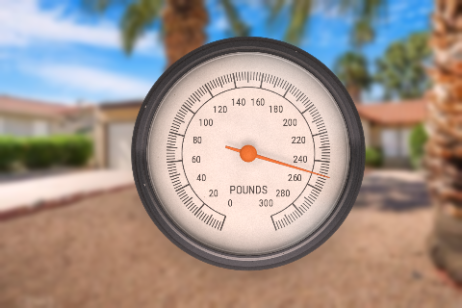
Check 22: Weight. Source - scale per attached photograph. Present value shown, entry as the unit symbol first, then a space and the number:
lb 250
